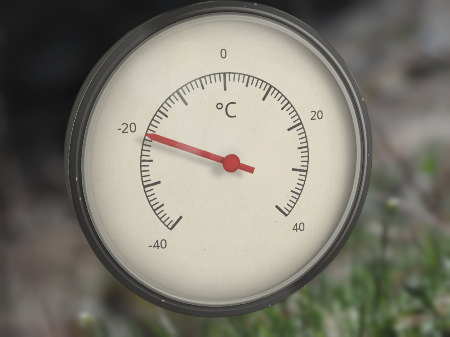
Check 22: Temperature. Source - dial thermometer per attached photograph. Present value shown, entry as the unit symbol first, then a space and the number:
°C -20
